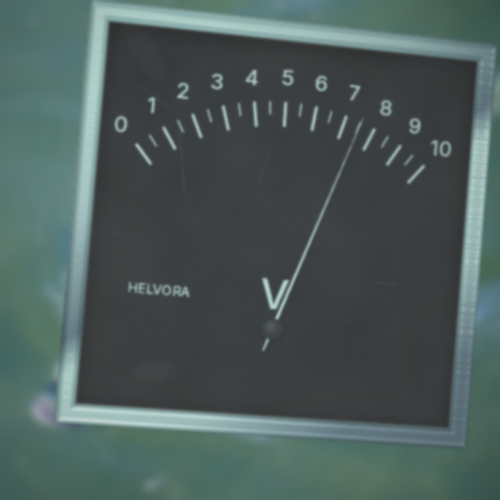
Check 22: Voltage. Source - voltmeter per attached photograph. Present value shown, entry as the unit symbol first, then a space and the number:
V 7.5
